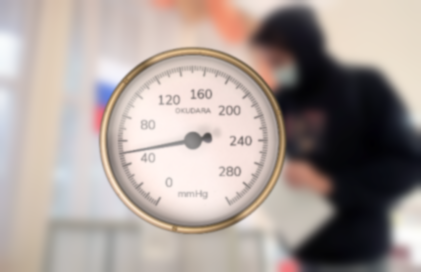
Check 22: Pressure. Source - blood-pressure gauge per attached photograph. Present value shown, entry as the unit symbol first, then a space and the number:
mmHg 50
